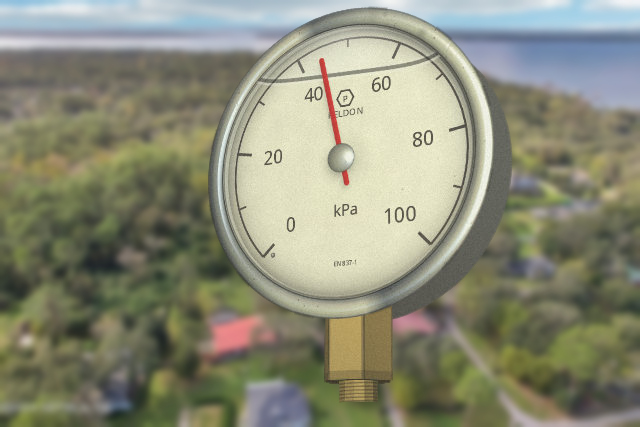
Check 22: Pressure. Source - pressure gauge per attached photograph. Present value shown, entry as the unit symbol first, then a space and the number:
kPa 45
